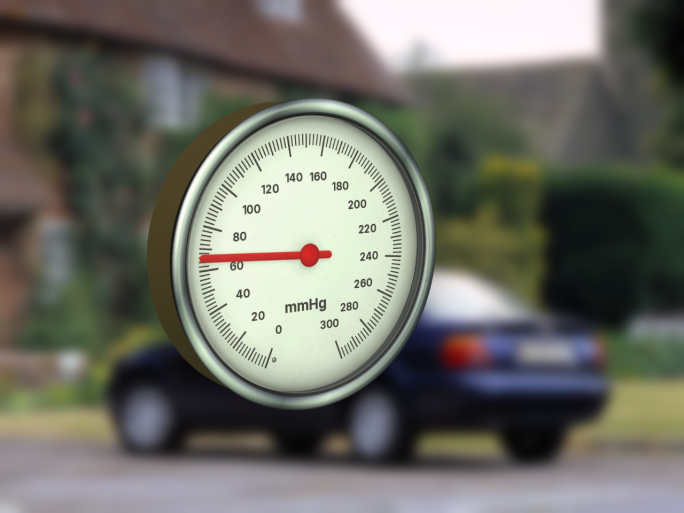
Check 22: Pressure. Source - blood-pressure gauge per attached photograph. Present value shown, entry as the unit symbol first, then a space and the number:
mmHg 66
